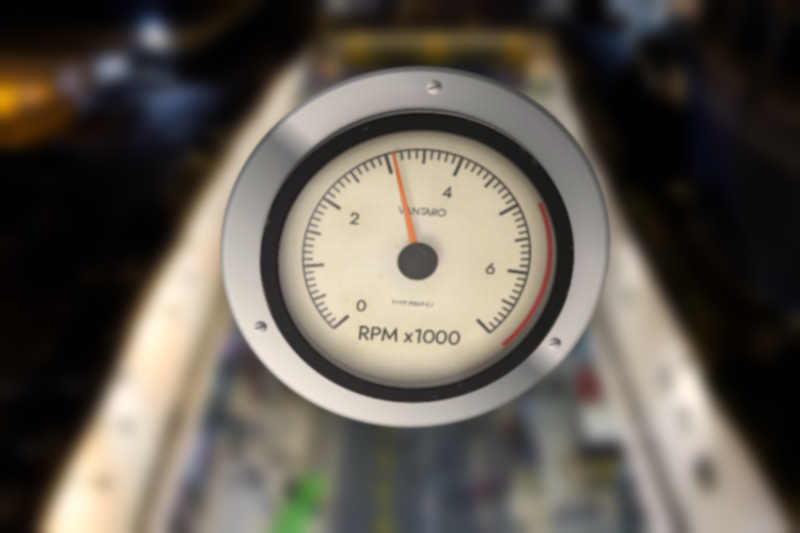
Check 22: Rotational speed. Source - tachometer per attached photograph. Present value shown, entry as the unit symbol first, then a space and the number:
rpm 3100
